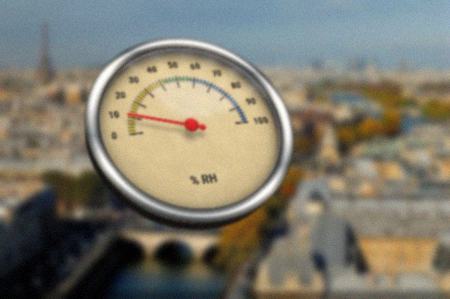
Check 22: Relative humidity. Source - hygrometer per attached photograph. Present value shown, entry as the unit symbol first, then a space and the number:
% 10
